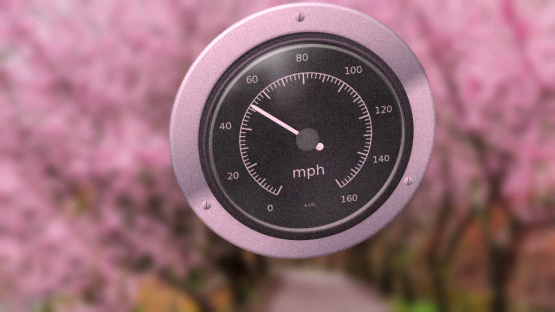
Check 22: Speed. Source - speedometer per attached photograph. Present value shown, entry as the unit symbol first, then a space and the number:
mph 52
